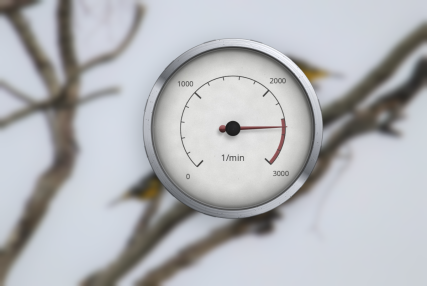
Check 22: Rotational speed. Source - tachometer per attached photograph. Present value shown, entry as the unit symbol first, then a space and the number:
rpm 2500
